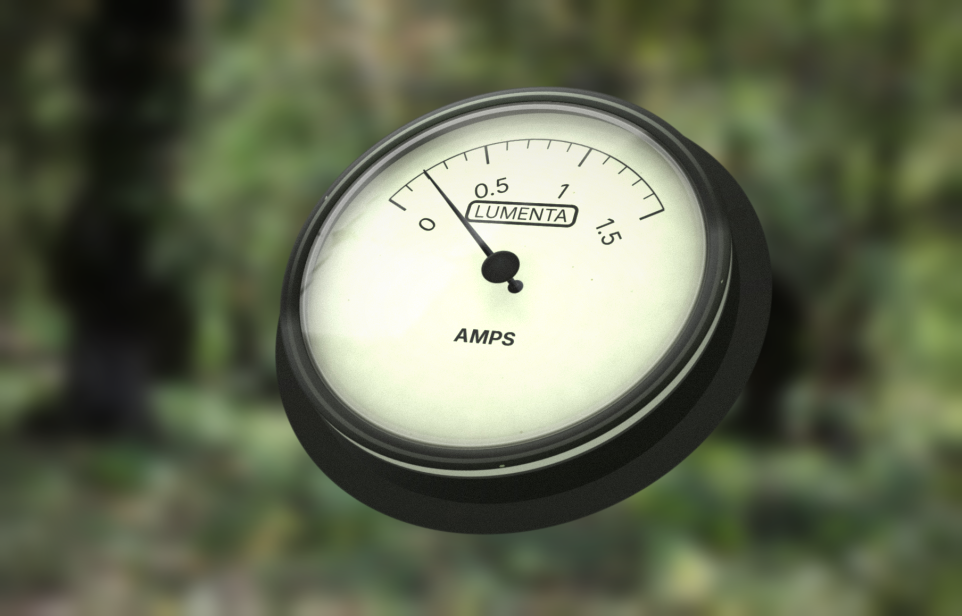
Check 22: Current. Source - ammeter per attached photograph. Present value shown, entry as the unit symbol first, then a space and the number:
A 0.2
